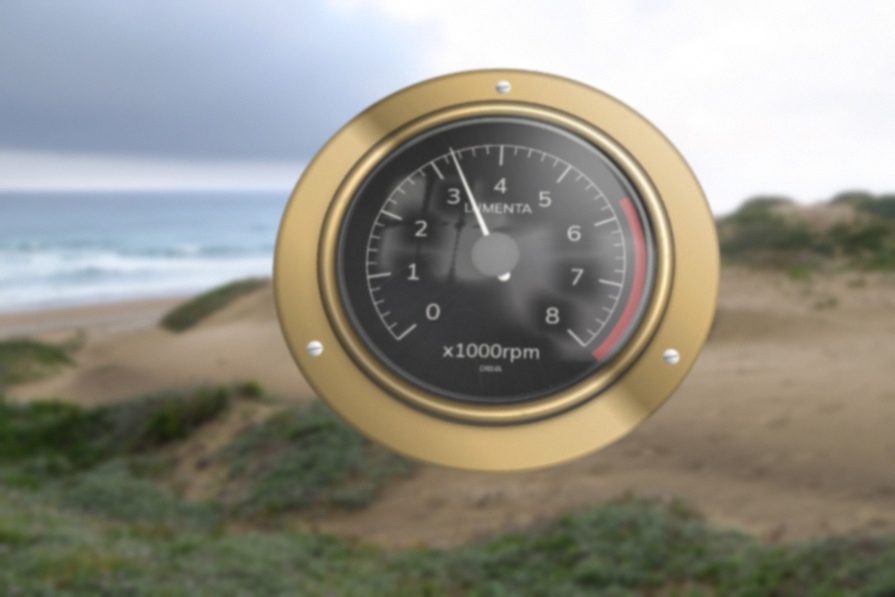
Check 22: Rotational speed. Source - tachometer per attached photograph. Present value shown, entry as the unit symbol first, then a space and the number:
rpm 3300
